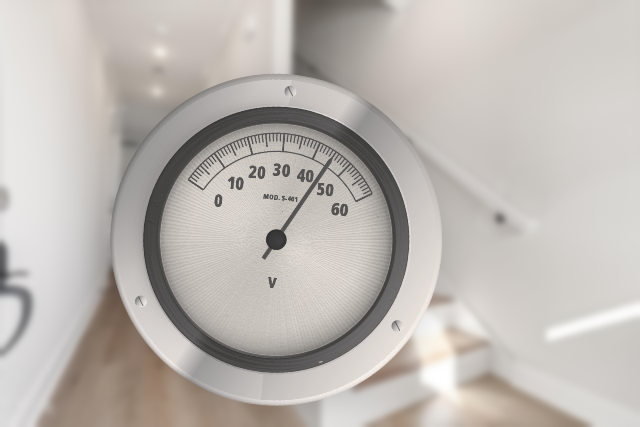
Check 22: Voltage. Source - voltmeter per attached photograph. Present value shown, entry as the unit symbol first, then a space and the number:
V 45
